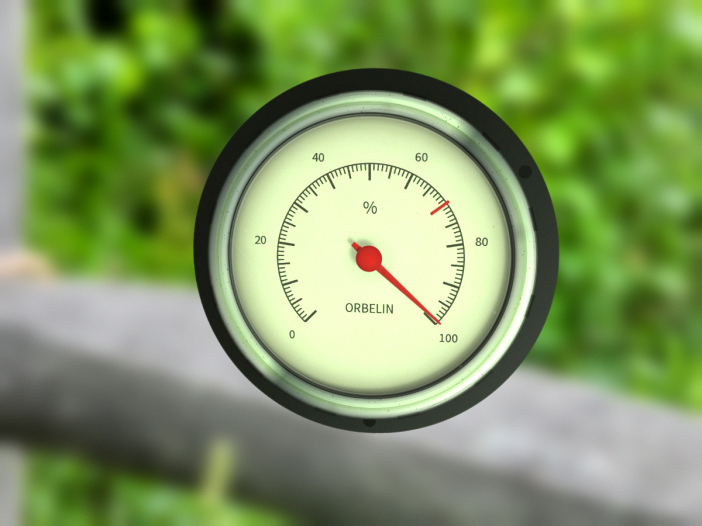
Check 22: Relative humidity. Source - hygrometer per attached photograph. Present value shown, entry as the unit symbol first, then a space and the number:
% 99
